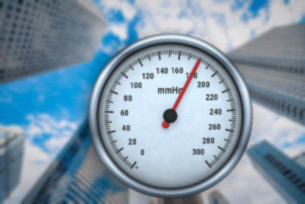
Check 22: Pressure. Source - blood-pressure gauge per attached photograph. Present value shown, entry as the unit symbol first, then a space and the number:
mmHg 180
